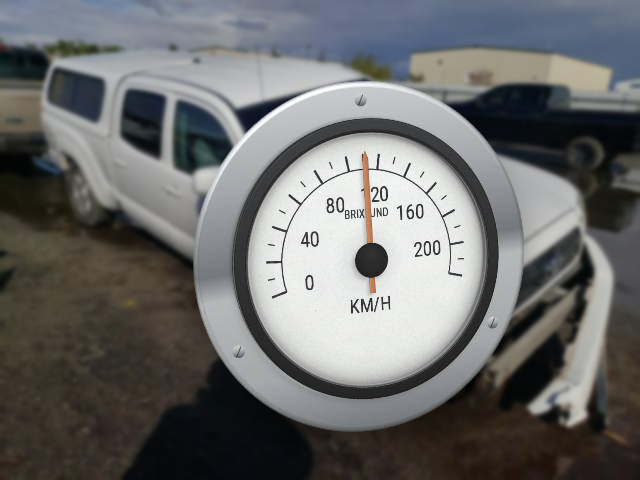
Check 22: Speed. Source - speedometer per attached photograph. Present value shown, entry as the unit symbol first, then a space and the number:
km/h 110
